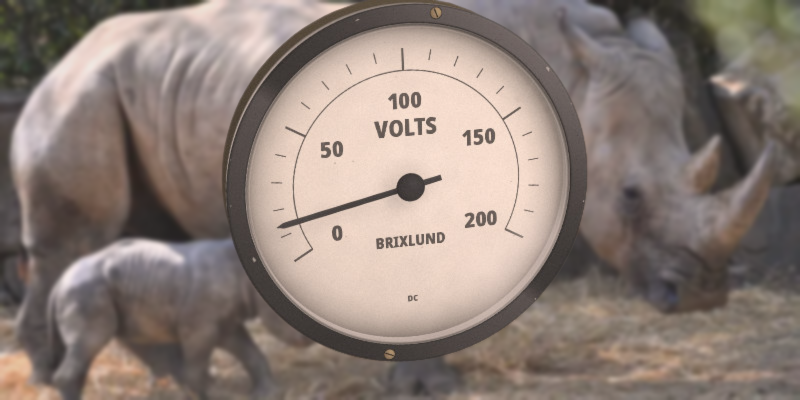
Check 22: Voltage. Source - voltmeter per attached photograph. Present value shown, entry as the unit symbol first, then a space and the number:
V 15
